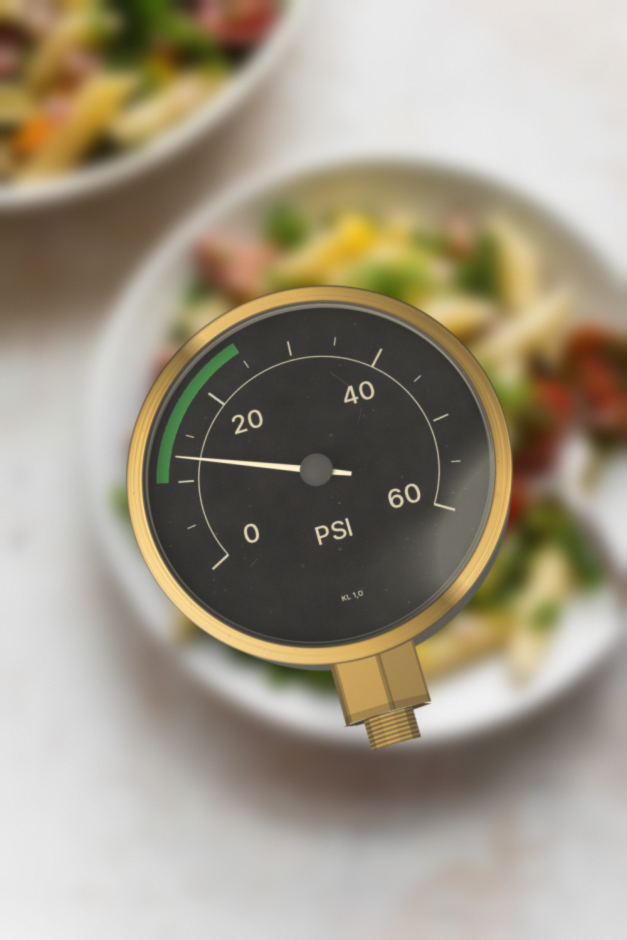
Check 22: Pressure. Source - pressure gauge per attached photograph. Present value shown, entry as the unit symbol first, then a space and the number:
psi 12.5
